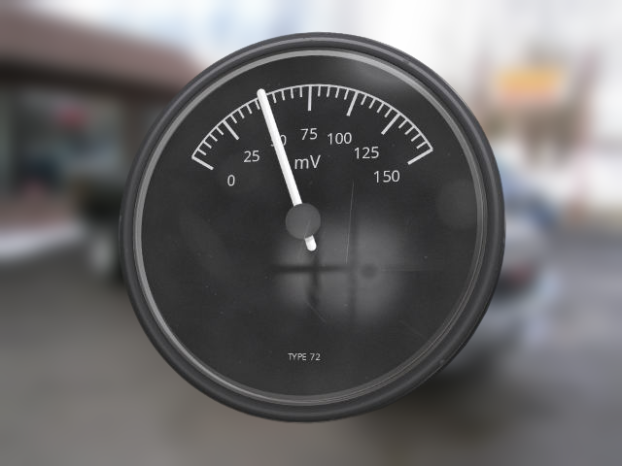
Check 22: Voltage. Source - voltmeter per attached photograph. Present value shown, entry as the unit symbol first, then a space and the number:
mV 50
